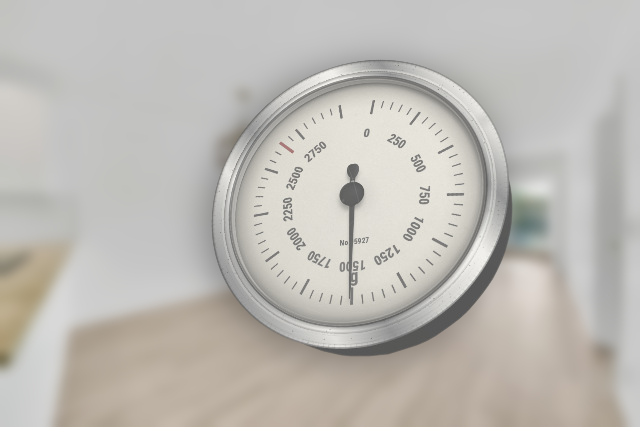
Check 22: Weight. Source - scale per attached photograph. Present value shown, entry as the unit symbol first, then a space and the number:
g 1500
